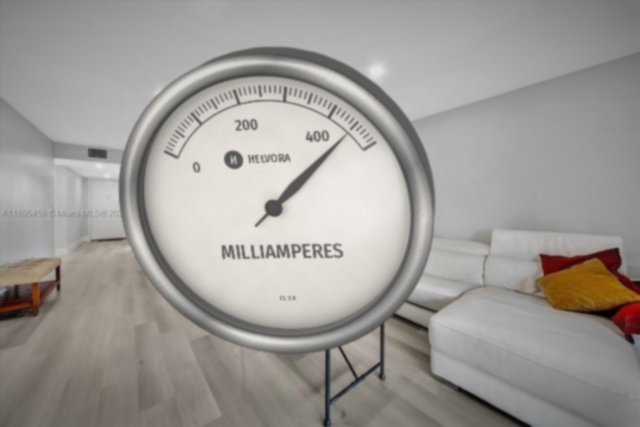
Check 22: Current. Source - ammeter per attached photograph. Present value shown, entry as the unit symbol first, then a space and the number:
mA 450
